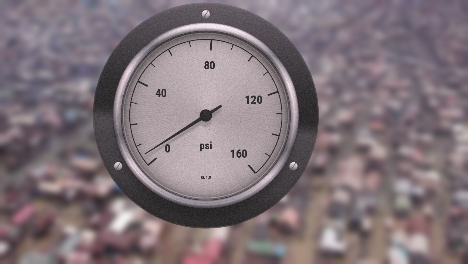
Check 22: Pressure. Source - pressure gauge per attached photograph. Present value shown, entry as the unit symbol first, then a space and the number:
psi 5
